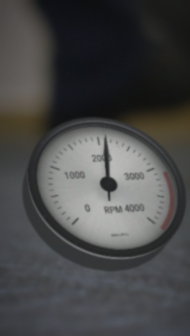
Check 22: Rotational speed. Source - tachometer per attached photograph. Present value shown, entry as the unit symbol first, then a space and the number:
rpm 2100
